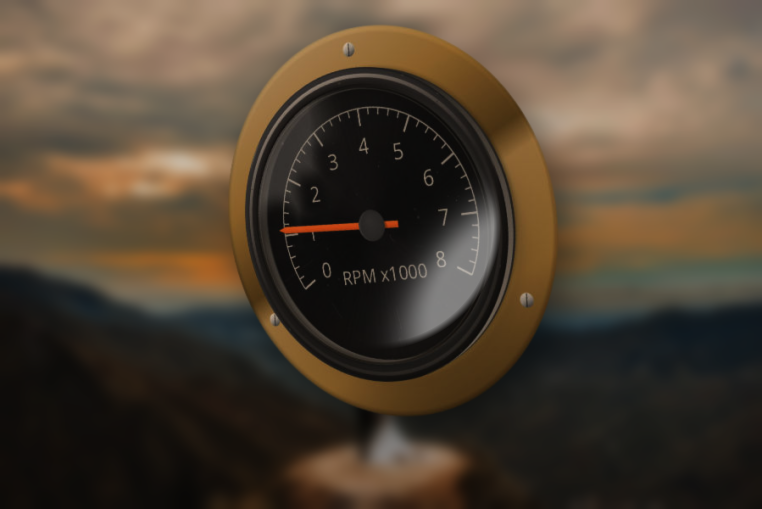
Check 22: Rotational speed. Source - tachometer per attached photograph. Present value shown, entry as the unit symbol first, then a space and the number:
rpm 1100
